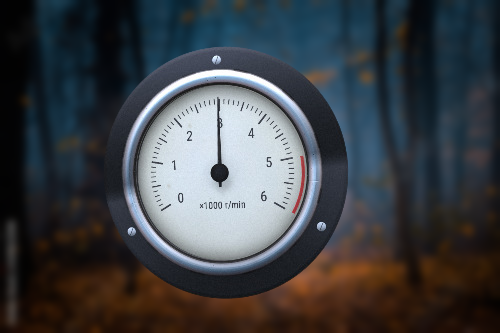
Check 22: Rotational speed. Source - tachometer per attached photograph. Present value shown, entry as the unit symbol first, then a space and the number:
rpm 3000
